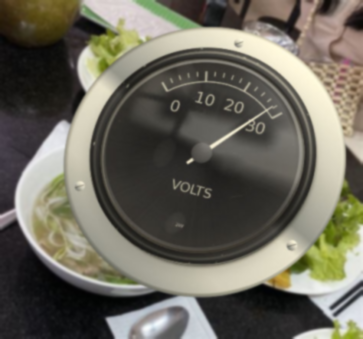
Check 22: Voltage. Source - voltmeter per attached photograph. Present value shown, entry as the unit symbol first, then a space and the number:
V 28
